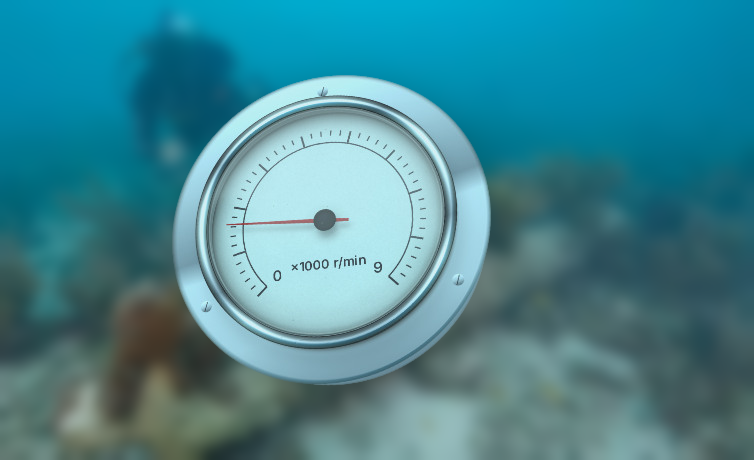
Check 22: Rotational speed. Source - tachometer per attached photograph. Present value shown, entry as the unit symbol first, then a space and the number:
rpm 1600
